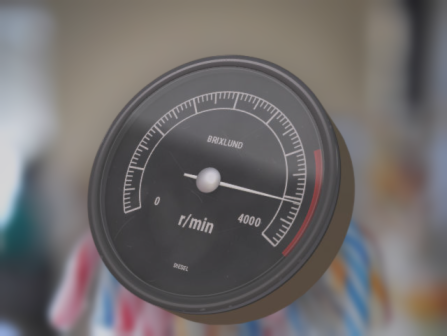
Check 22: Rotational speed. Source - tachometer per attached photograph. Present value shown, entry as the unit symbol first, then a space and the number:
rpm 3550
